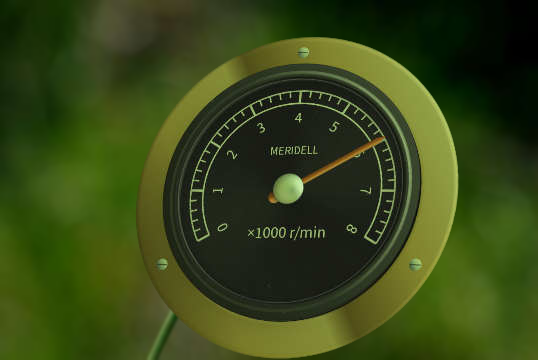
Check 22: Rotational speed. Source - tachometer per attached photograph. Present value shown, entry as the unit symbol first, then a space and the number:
rpm 6000
